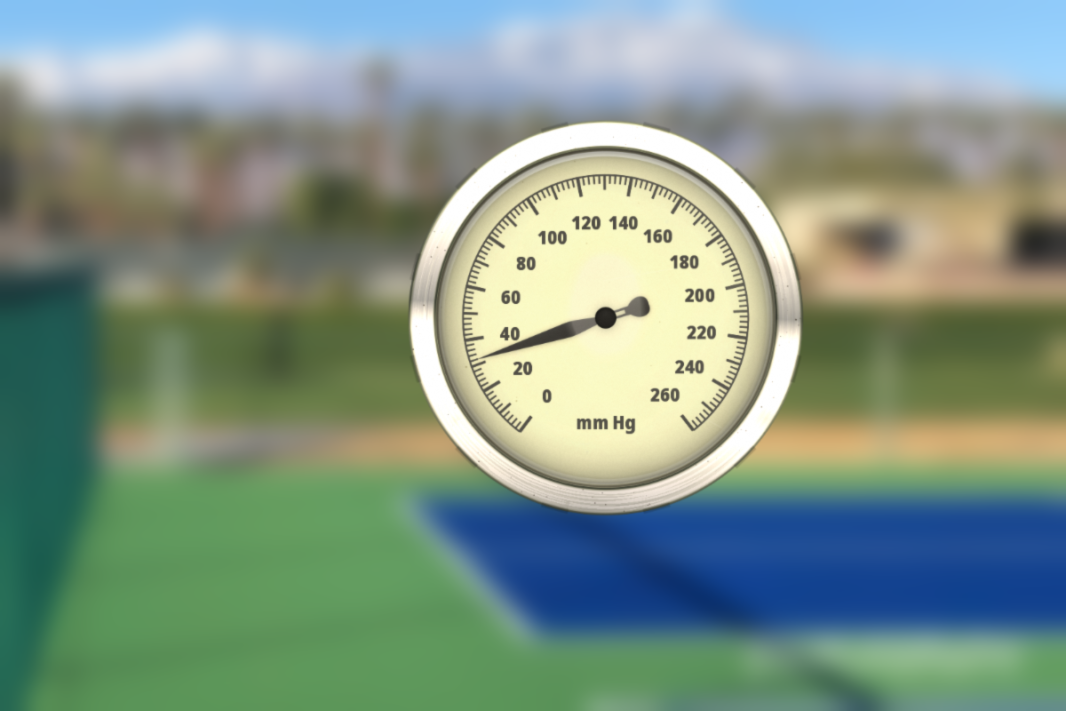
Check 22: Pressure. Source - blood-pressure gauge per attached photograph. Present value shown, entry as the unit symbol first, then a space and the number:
mmHg 32
